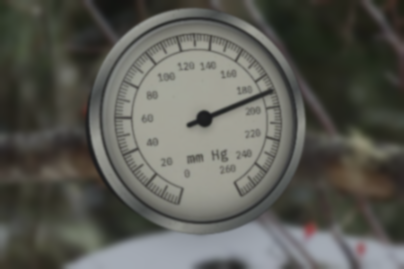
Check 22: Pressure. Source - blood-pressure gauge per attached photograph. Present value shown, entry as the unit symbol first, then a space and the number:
mmHg 190
